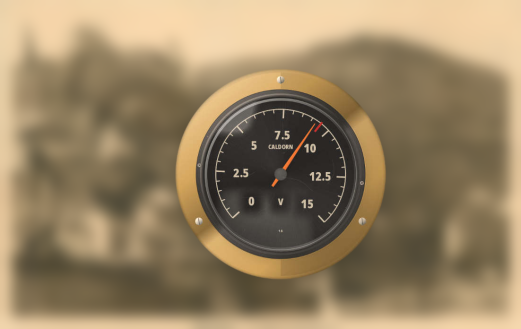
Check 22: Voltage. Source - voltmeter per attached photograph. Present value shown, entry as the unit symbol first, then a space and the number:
V 9.25
